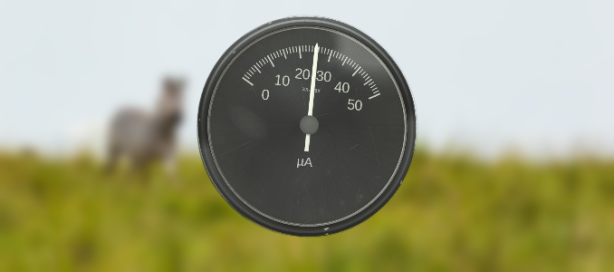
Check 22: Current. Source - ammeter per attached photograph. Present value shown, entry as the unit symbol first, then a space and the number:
µA 25
